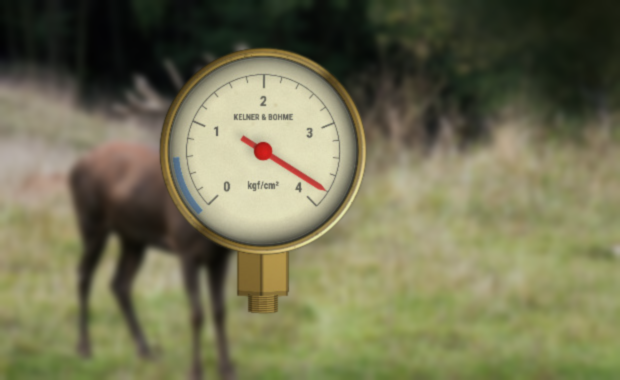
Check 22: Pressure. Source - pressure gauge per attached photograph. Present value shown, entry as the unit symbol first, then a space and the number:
kg/cm² 3.8
